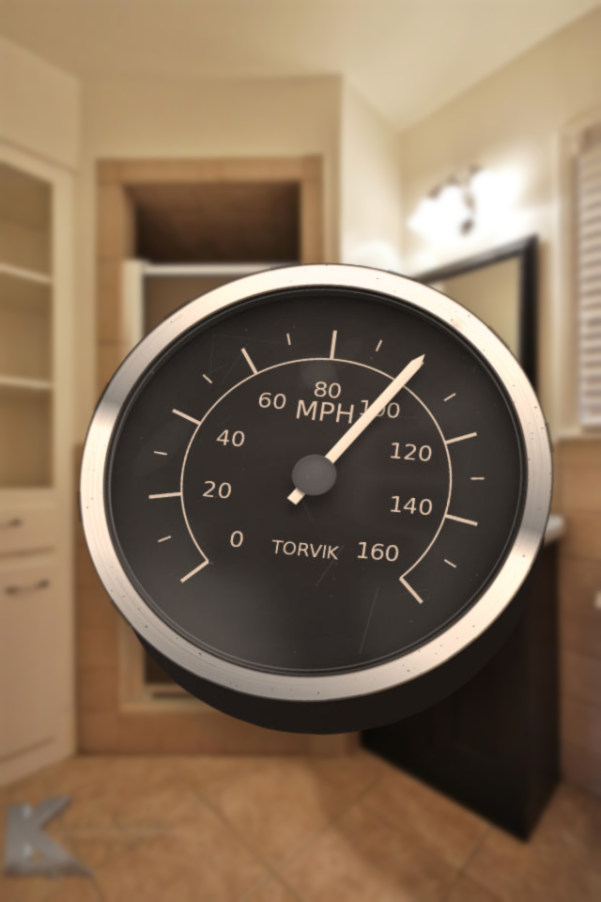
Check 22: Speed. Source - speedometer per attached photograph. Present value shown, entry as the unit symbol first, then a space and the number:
mph 100
